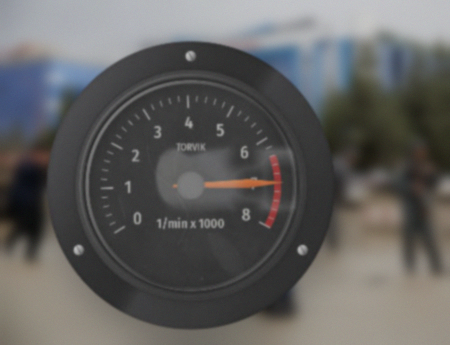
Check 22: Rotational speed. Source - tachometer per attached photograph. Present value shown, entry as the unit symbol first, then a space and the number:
rpm 7000
